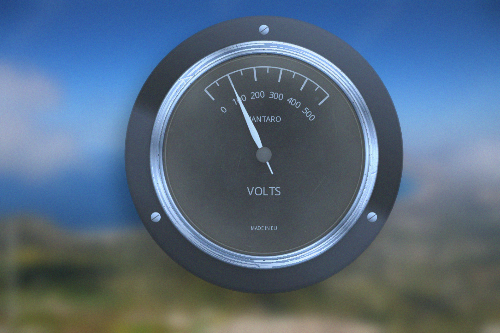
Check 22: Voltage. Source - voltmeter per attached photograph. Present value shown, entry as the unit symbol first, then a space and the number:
V 100
